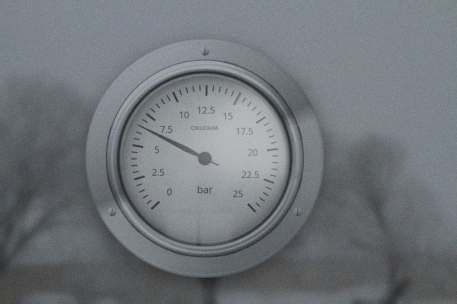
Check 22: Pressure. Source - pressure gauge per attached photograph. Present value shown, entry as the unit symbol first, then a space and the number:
bar 6.5
